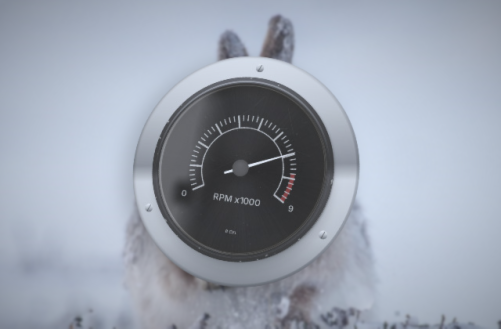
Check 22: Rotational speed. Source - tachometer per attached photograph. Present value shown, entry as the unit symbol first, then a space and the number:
rpm 7000
